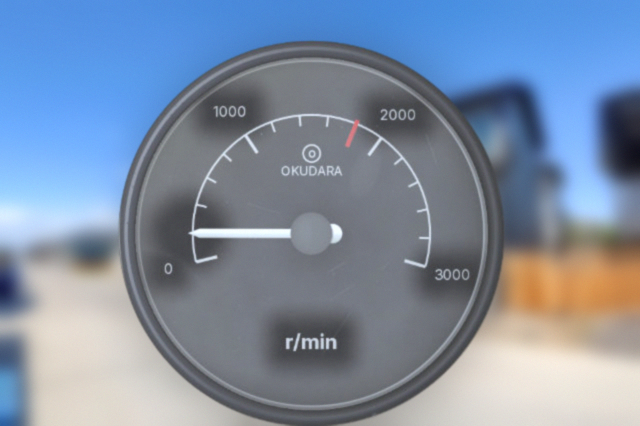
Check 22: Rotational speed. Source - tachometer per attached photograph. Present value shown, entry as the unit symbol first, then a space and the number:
rpm 200
